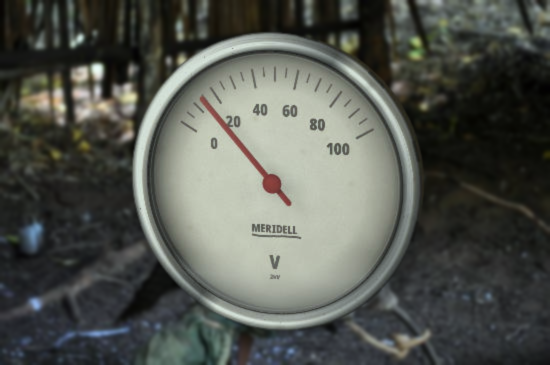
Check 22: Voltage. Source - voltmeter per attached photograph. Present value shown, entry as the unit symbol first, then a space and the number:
V 15
